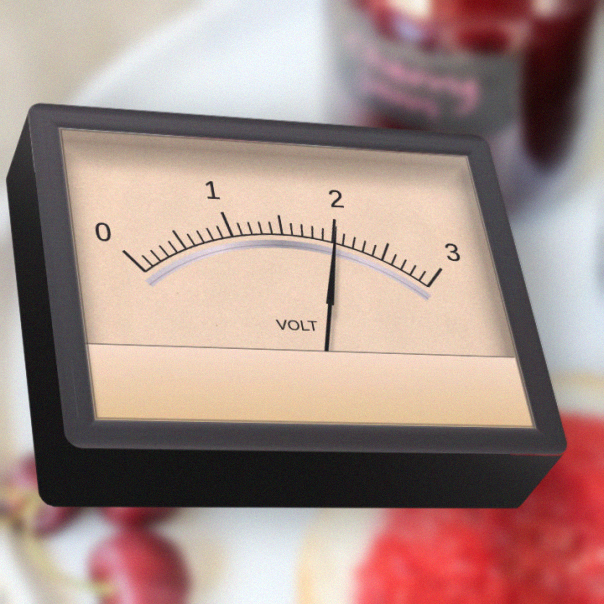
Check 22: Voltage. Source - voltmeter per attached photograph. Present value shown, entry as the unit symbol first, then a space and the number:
V 2
